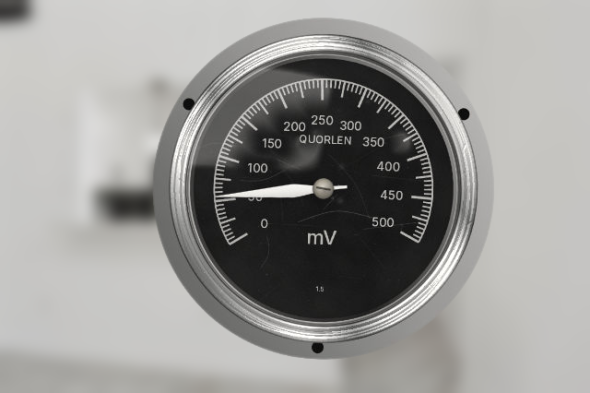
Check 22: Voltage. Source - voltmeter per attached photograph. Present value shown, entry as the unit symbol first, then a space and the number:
mV 55
